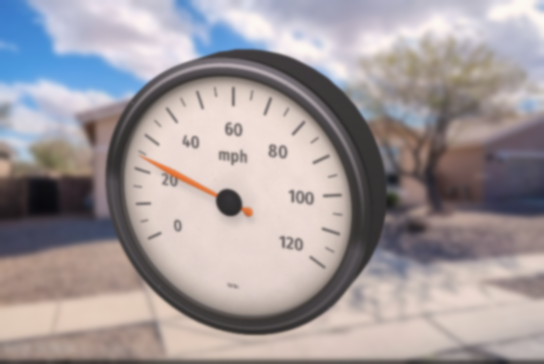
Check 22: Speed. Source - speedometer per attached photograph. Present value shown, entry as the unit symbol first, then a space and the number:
mph 25
